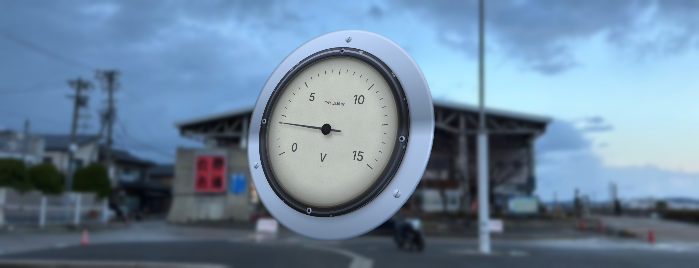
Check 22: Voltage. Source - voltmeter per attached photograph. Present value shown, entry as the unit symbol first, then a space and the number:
V 2
